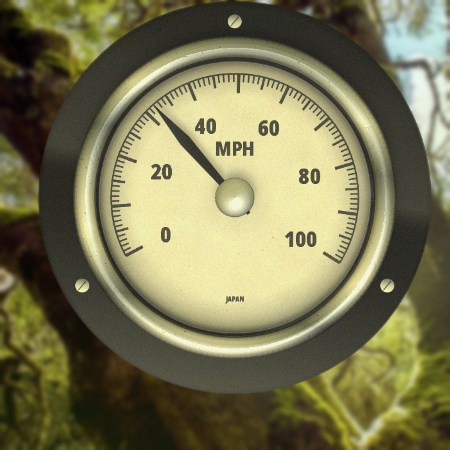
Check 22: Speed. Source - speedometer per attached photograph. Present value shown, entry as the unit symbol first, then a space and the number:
mph 32
